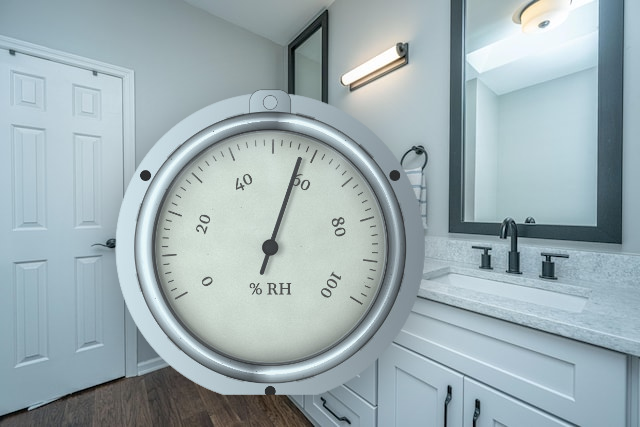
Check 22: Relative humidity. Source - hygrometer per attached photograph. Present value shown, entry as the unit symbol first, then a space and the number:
% 57
